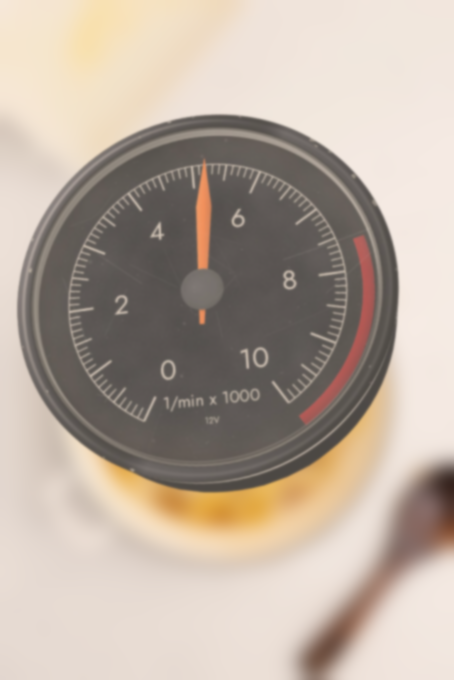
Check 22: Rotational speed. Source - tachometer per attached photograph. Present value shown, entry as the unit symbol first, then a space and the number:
rpm 5200
